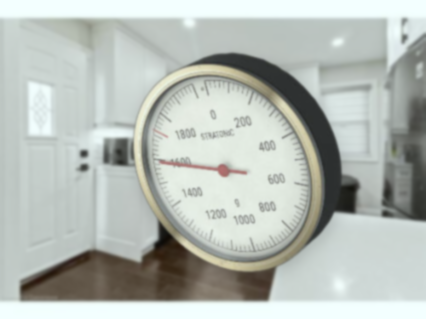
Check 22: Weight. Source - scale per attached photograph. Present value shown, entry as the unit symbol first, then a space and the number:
g 1600
